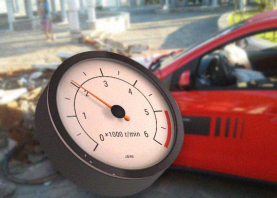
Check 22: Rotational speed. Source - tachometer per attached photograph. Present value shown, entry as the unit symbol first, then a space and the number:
rpm 2000
